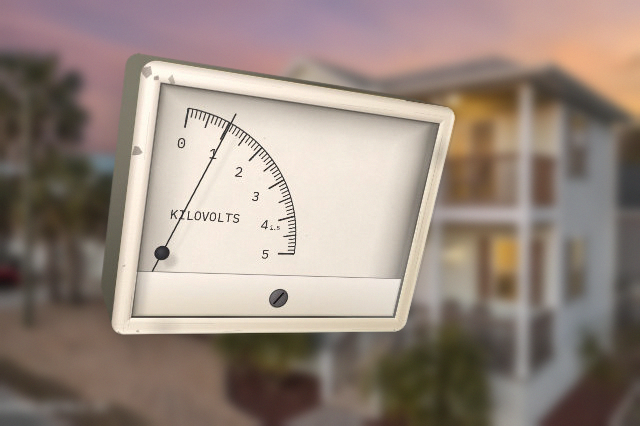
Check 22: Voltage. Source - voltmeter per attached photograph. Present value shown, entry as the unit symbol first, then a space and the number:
kV 1
